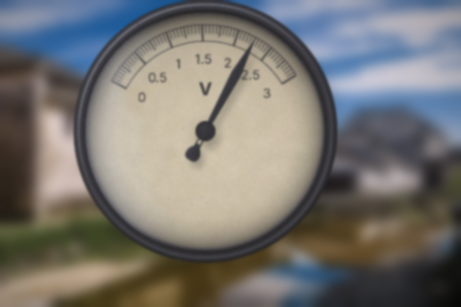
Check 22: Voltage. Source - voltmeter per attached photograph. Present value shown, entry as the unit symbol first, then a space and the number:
V 2.25
